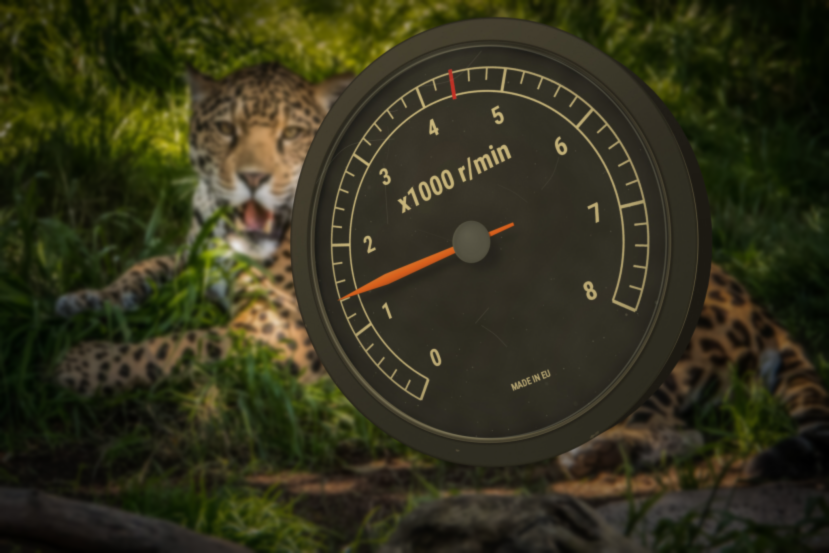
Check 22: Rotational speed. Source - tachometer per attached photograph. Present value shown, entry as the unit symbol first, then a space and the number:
rpm 1400
